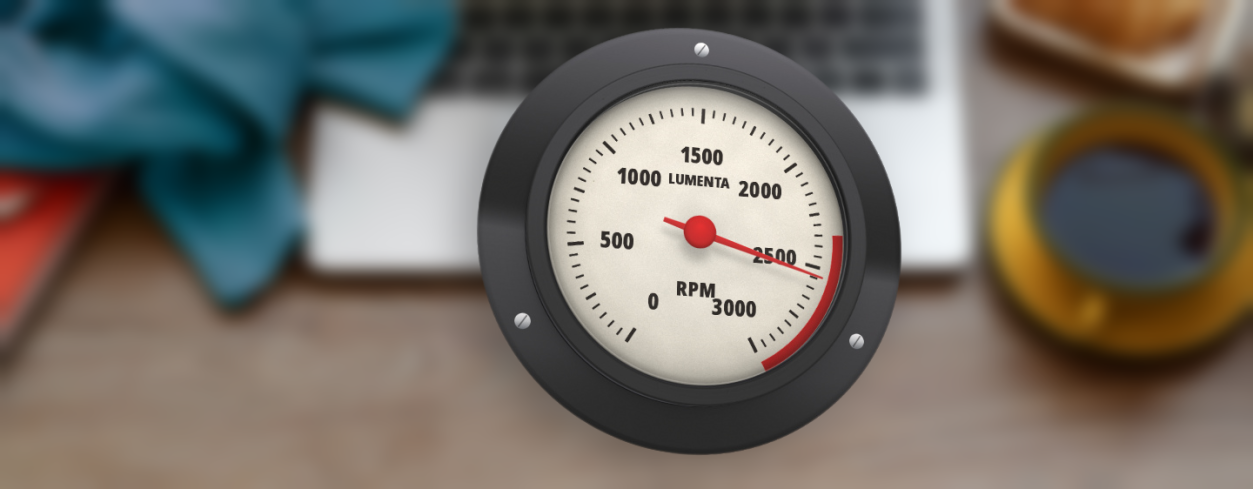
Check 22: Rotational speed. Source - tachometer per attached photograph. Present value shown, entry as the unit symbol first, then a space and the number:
rpm 2550
